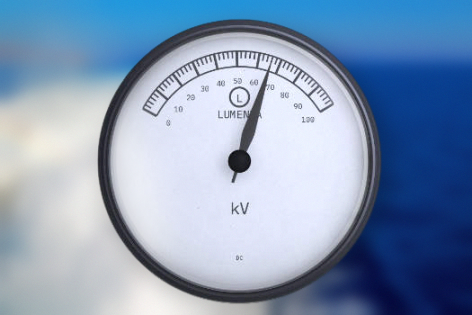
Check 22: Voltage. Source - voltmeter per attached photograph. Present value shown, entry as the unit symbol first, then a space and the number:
kV 66
